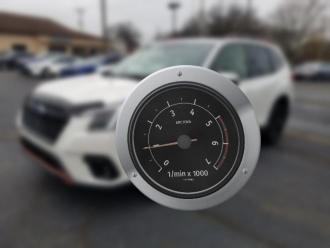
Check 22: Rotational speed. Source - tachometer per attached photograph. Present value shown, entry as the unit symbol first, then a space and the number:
rpm 1000
